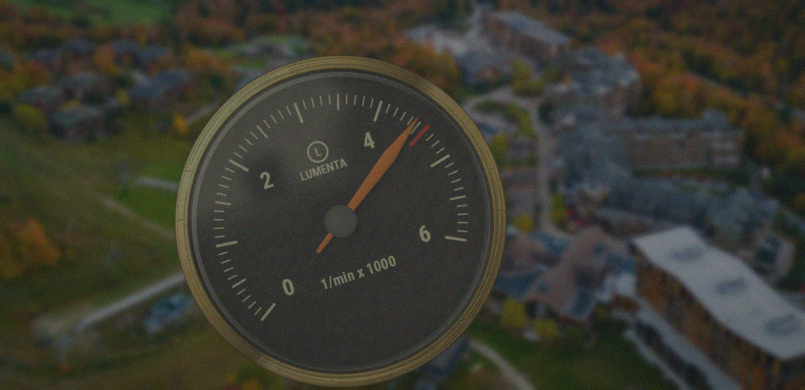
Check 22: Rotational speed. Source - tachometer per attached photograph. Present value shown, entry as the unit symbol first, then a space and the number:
rpm 4450
